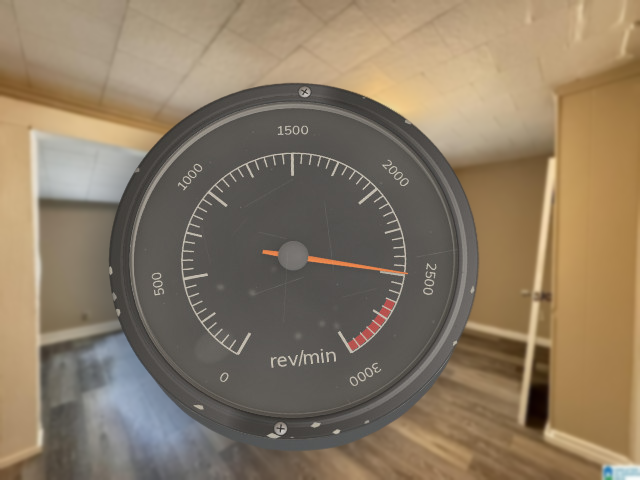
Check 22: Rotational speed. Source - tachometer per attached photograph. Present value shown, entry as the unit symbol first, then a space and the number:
rpm 2500
